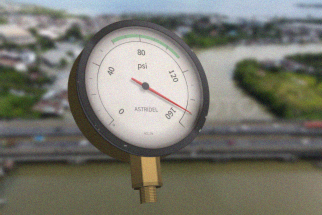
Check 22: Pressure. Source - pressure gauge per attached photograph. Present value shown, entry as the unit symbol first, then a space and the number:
psi 150
